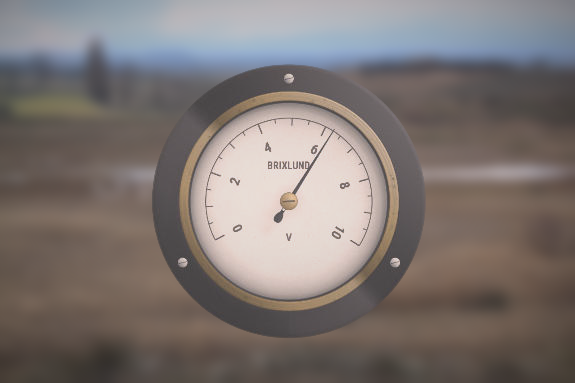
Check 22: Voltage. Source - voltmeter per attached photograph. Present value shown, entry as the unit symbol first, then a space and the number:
V 6.25
